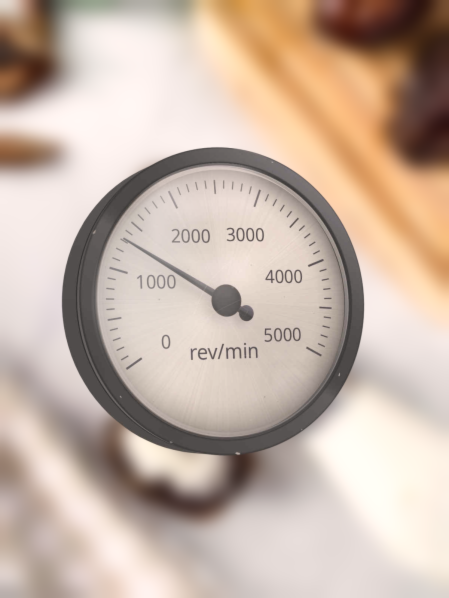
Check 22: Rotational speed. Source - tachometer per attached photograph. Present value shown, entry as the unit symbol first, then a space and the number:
rpm 1300
